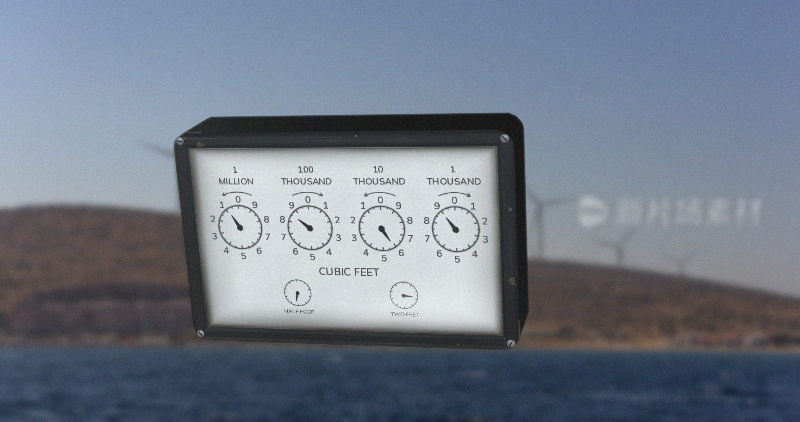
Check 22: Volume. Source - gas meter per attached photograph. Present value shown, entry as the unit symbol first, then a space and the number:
ft³ 85900
